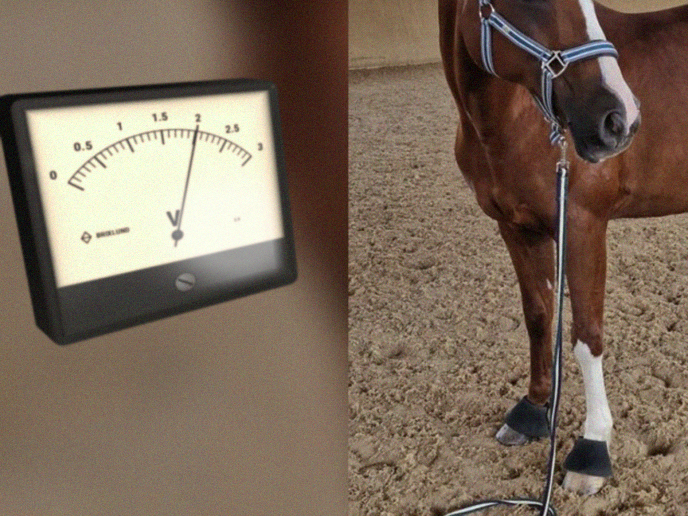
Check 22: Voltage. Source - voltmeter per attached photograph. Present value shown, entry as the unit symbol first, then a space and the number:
V 2
